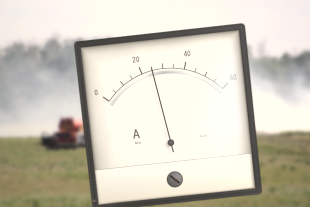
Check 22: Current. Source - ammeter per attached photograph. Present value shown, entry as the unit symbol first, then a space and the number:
A 25
